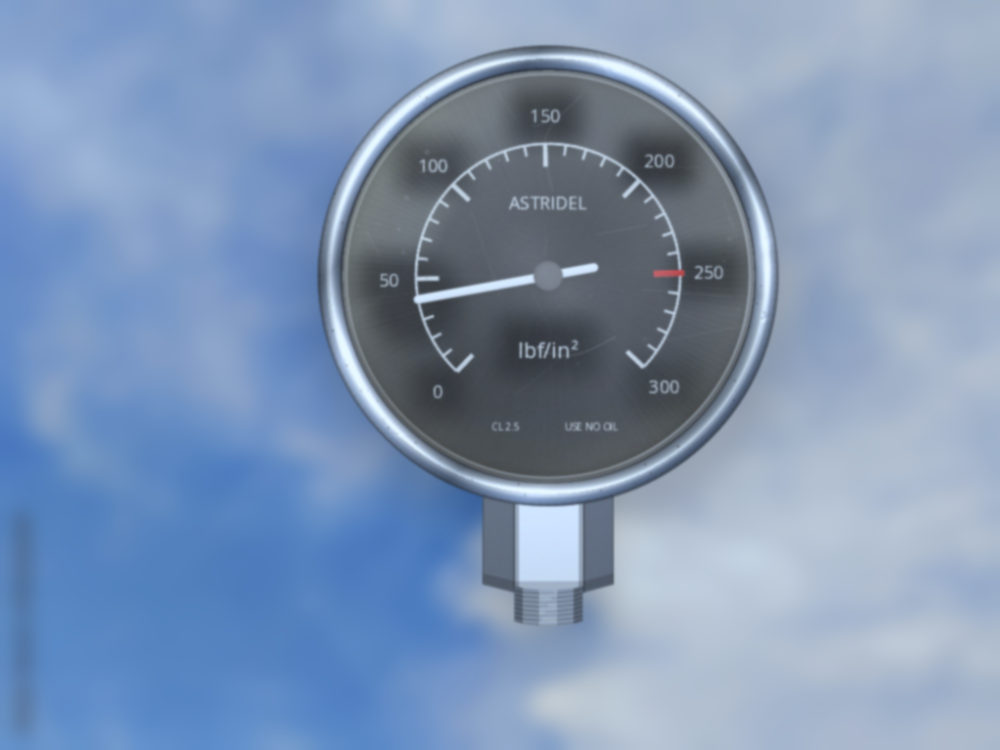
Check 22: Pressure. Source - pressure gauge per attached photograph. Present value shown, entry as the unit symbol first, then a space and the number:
psi 40
